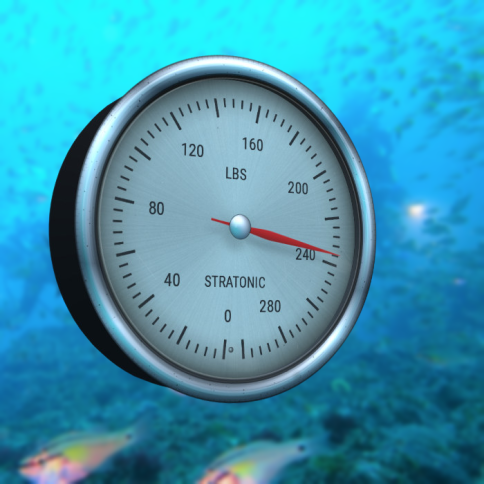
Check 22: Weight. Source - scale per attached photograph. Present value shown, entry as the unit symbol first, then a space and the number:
lb 236
